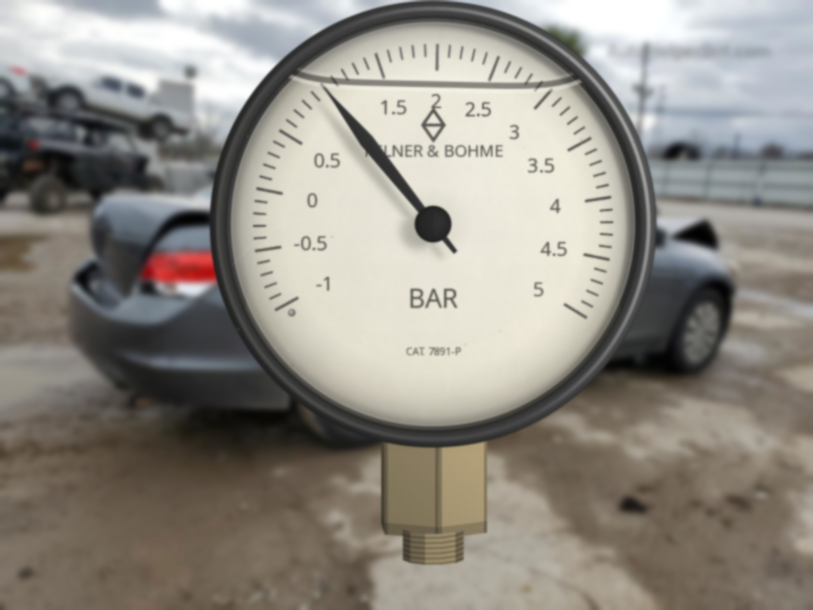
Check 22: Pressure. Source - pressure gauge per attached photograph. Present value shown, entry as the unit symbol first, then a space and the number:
bar 1
